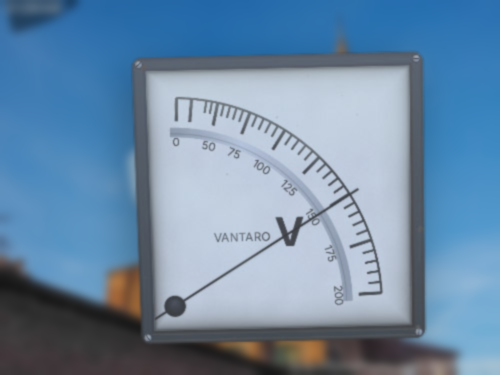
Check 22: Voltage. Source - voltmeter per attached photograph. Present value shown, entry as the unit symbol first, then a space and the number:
V 150
